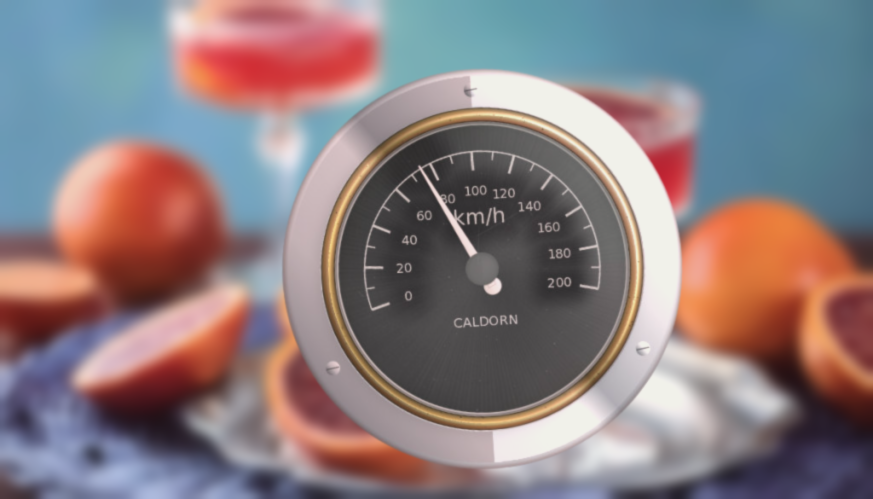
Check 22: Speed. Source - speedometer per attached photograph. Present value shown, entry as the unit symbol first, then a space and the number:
km/h 75
